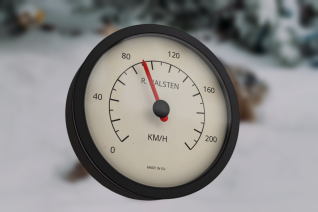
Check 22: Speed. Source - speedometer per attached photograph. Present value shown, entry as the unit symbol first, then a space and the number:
km/h 90
